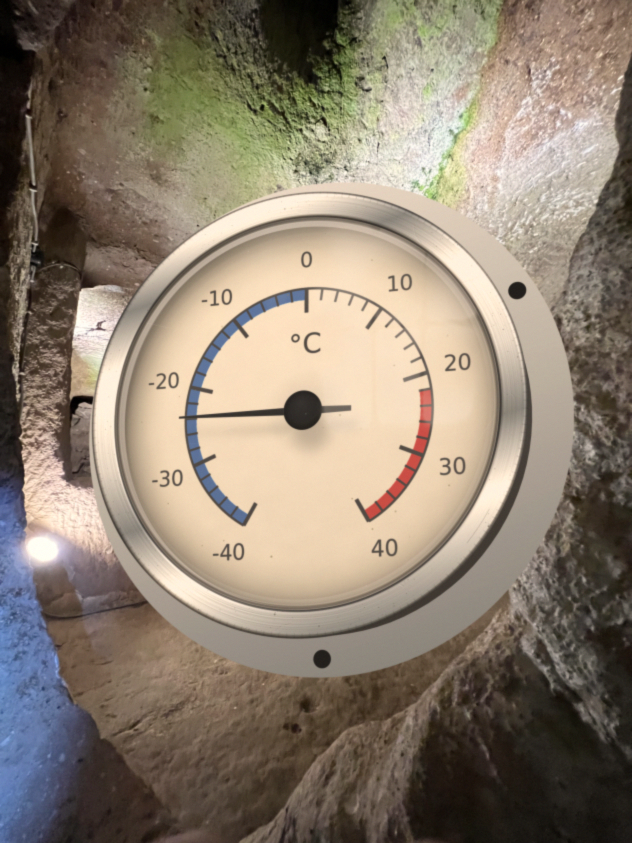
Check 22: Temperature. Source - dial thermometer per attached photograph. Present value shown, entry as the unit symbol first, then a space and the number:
°C -24
